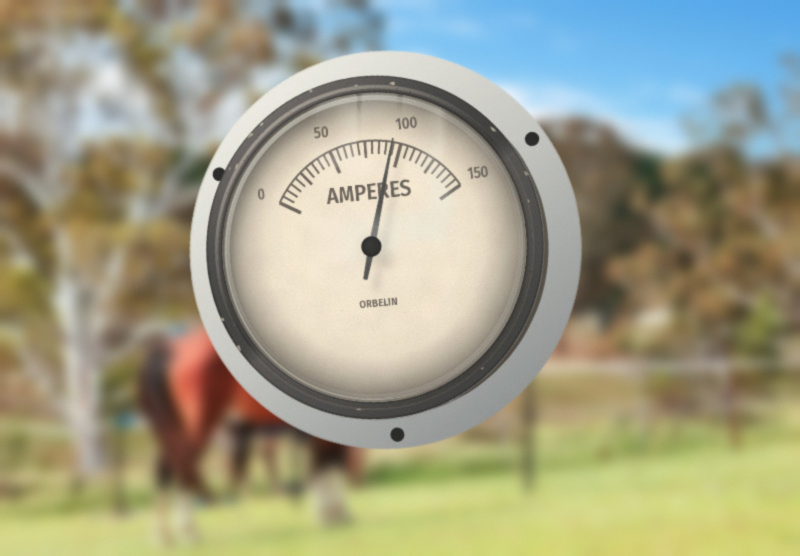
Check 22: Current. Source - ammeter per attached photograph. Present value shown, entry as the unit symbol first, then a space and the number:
A 95
